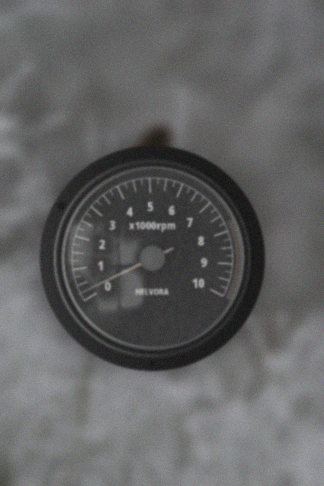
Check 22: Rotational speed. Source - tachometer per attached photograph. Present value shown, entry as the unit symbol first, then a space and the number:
rpm 250
